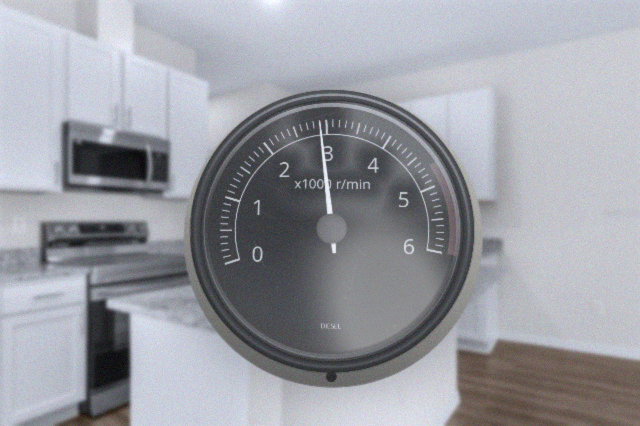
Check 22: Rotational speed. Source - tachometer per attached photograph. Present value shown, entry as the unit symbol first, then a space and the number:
rpm 2900
